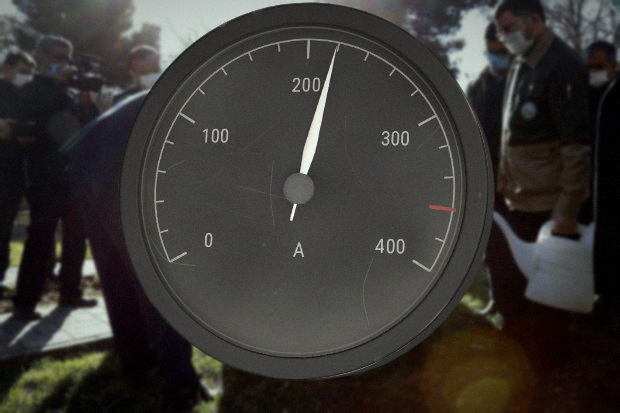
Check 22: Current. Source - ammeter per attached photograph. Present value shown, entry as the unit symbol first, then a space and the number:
A 220
